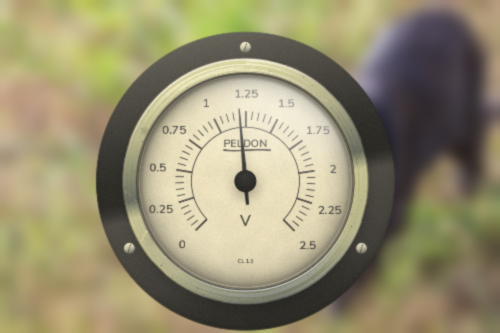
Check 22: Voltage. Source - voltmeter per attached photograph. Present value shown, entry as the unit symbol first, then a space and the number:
V 1.2
